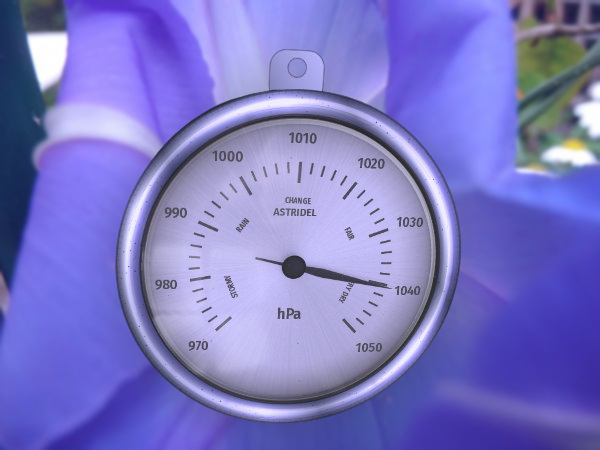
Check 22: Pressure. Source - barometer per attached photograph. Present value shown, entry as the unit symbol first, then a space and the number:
hPa 1040
